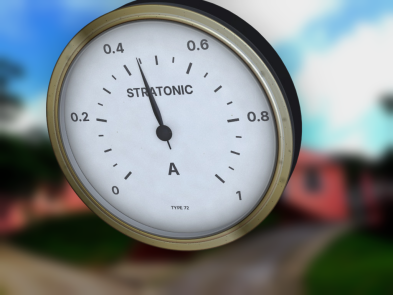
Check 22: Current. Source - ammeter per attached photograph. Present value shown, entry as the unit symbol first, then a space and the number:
A 0.45
